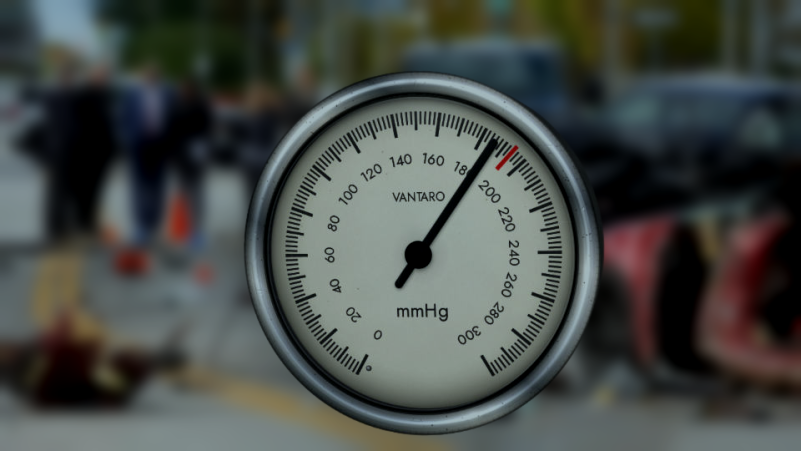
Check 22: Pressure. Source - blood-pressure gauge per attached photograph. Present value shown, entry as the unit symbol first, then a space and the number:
mmHg 186
